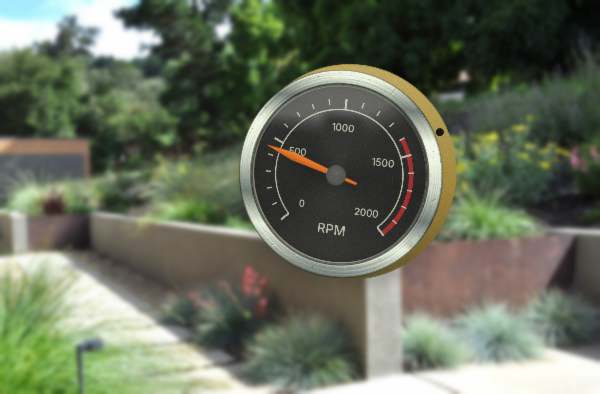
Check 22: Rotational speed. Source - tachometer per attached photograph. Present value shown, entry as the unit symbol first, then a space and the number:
rpm 450
